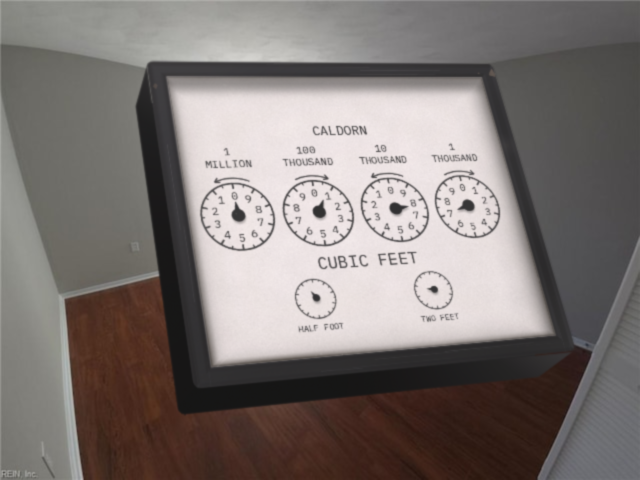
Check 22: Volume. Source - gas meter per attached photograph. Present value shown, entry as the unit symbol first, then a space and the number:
ft³ 7700
